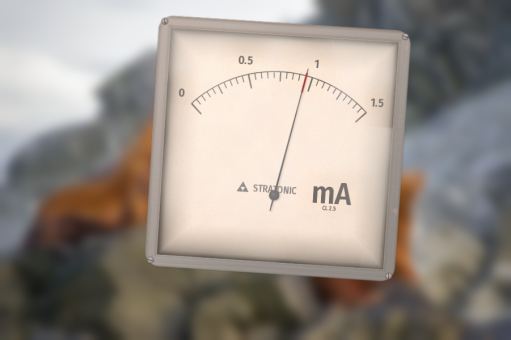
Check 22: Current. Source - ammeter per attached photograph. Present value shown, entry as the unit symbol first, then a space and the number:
mA 0.95
